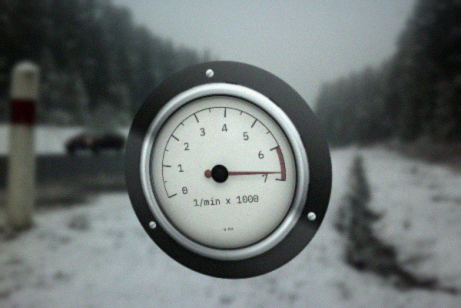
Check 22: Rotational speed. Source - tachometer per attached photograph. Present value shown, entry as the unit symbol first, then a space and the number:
rpm 6750
